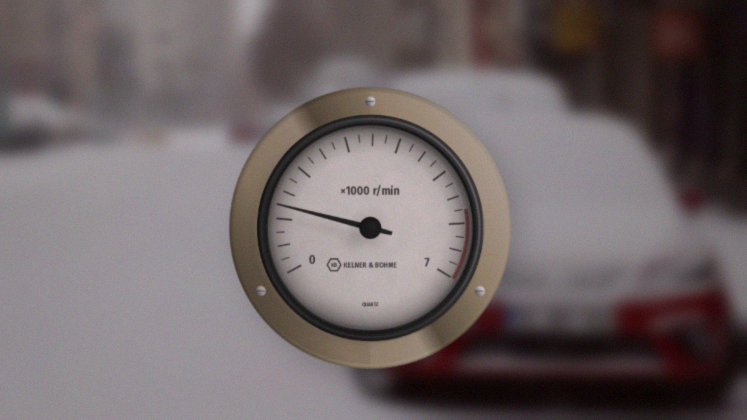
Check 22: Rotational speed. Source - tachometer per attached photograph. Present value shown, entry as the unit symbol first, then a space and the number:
rpm 1250
